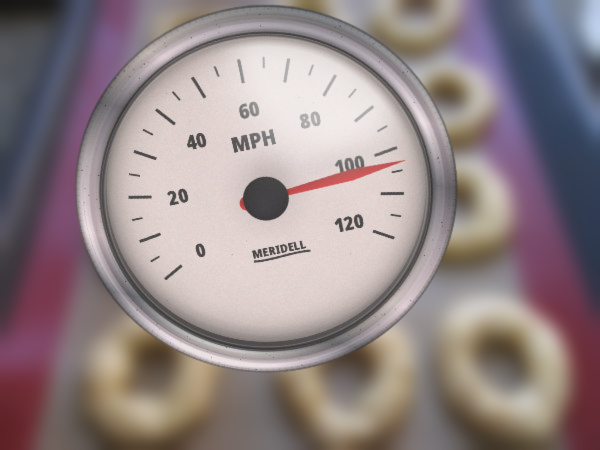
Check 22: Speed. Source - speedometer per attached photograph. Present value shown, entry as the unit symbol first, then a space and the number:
mph 102.5
